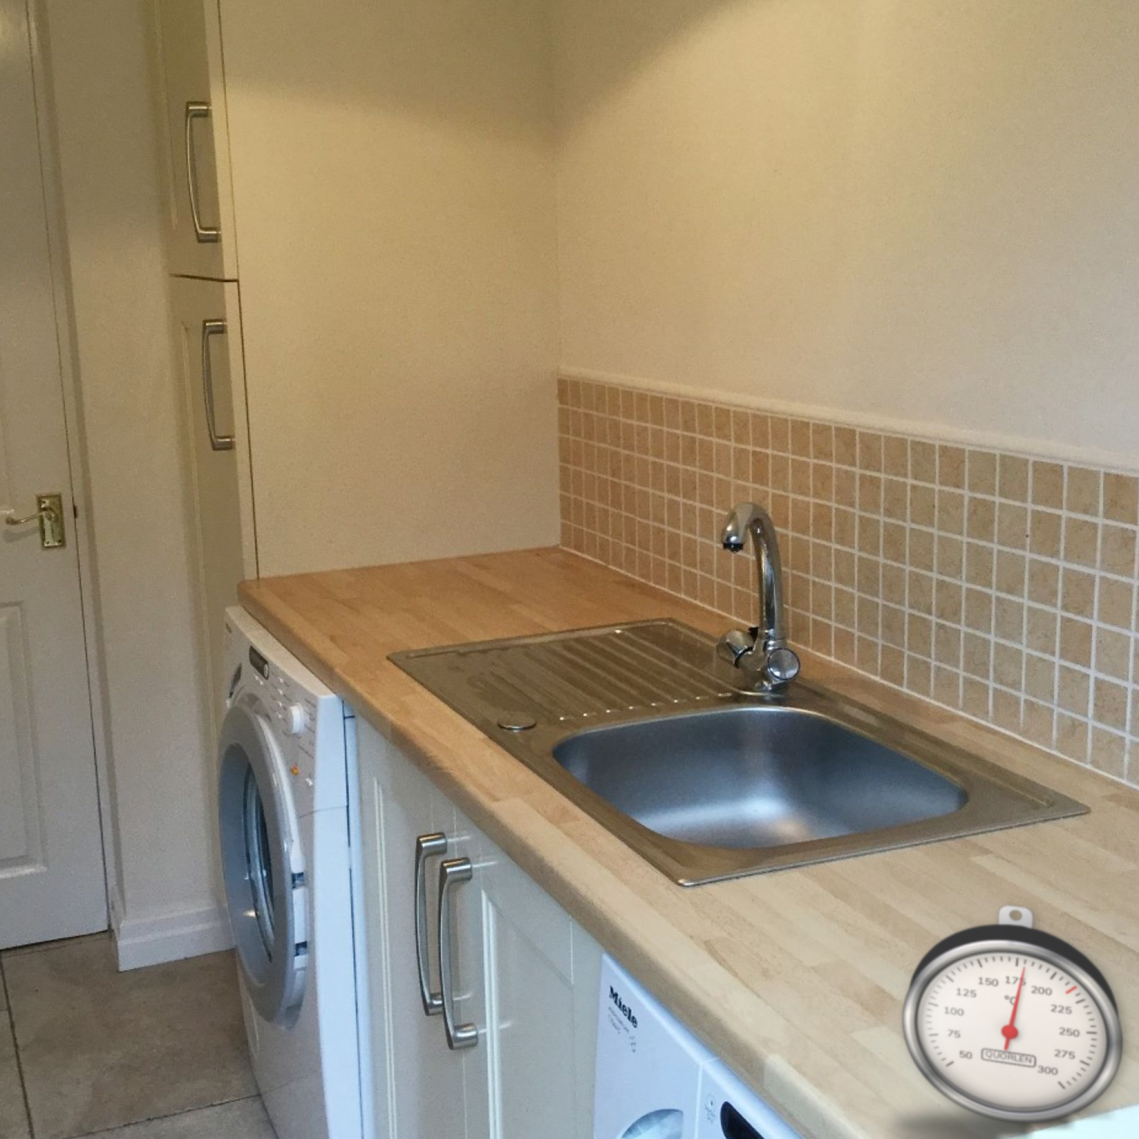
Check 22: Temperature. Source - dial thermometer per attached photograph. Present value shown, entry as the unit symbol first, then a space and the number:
°C 180
